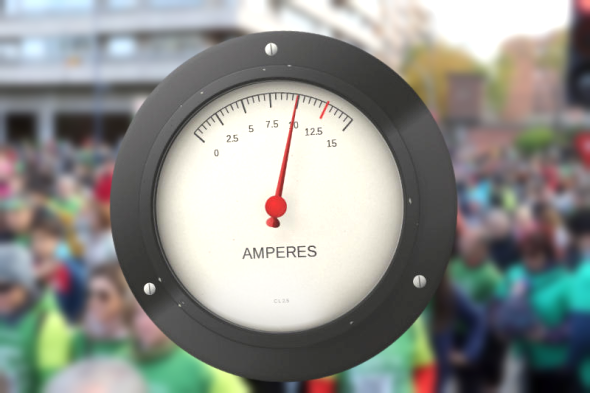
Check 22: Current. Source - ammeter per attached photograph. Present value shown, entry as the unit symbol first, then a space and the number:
A 10
